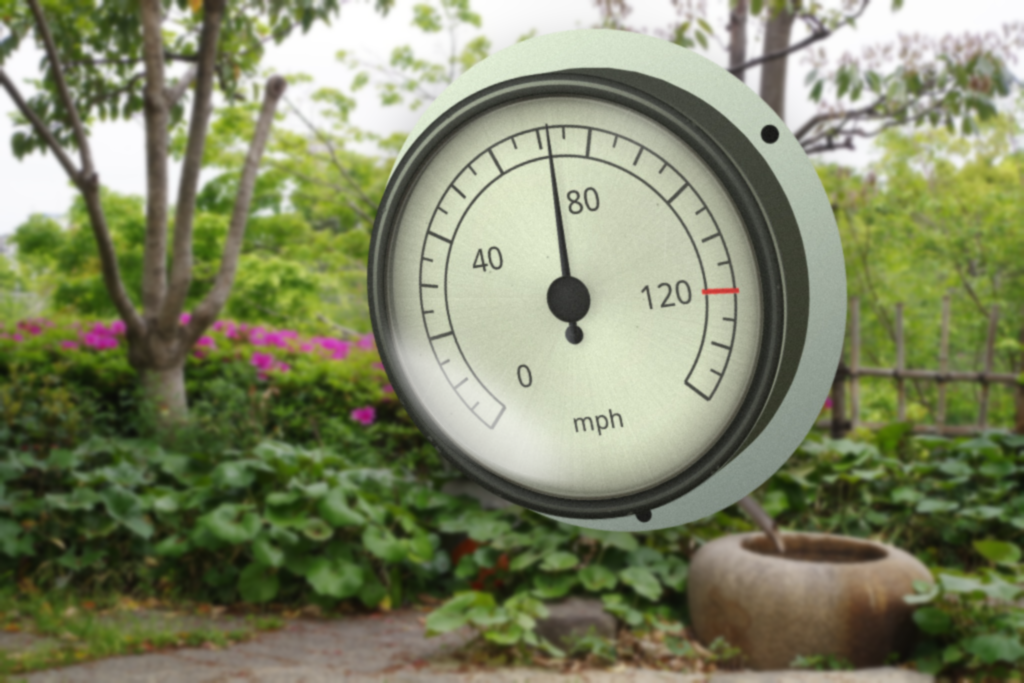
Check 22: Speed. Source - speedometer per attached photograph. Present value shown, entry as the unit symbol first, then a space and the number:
mph 72.5
